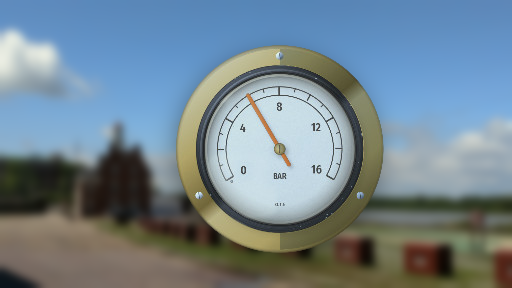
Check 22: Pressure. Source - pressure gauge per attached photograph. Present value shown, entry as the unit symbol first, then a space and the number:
bar 6
